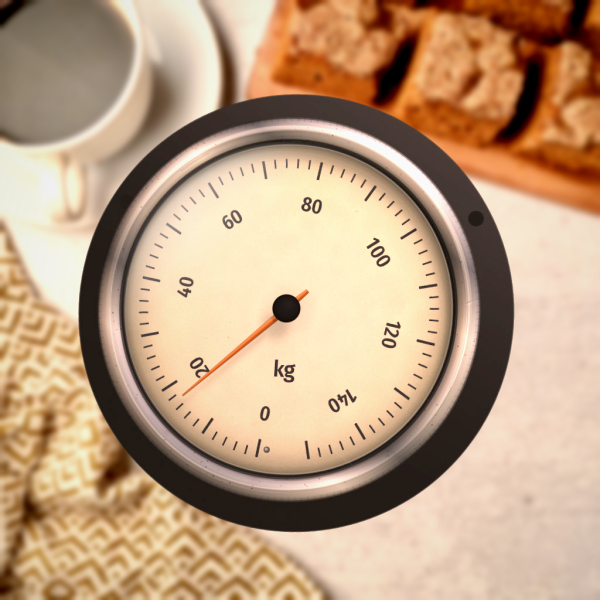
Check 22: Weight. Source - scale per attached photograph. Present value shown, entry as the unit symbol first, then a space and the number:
kg 17
